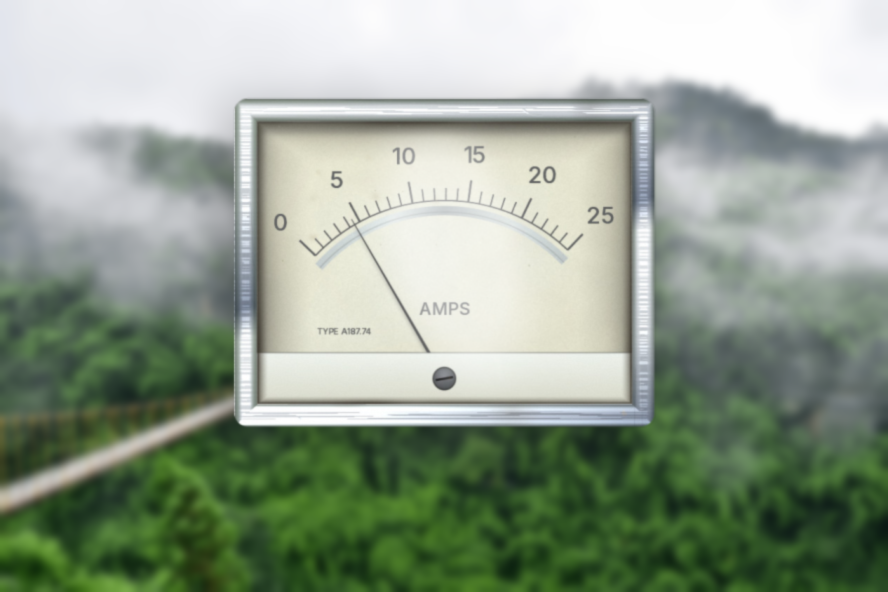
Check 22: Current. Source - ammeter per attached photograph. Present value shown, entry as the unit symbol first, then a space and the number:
A 4.5
